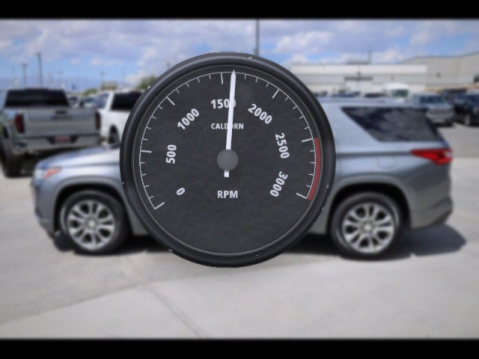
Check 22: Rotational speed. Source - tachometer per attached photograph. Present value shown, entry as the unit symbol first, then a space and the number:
rpm 1600
